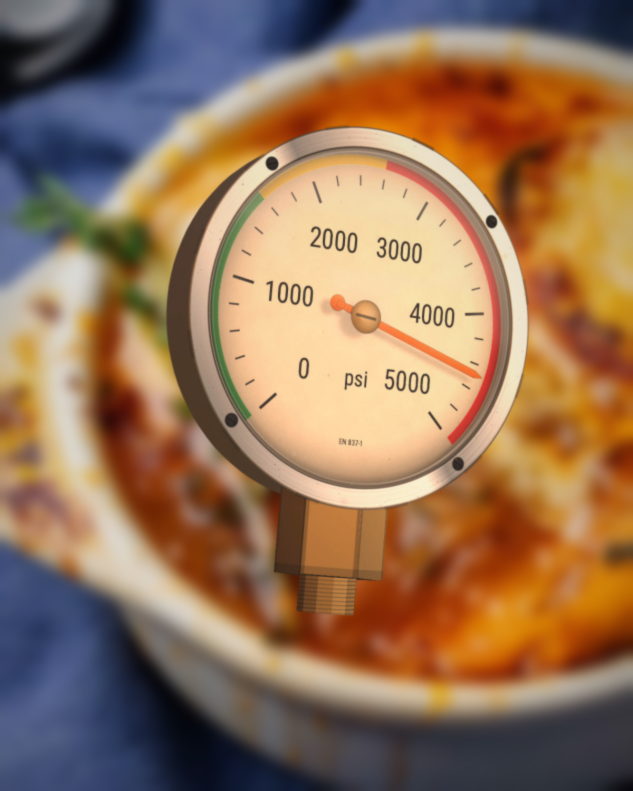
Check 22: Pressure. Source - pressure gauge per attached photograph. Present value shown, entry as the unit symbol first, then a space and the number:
psi 4500
